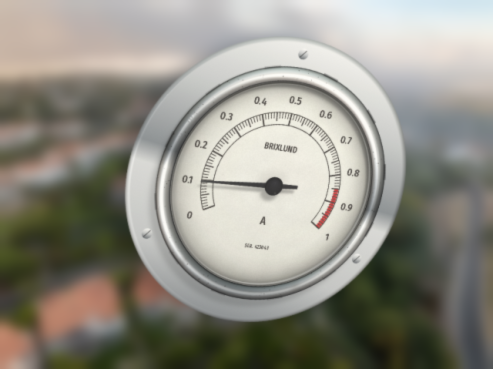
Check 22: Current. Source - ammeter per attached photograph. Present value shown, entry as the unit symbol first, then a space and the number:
A 0.1
